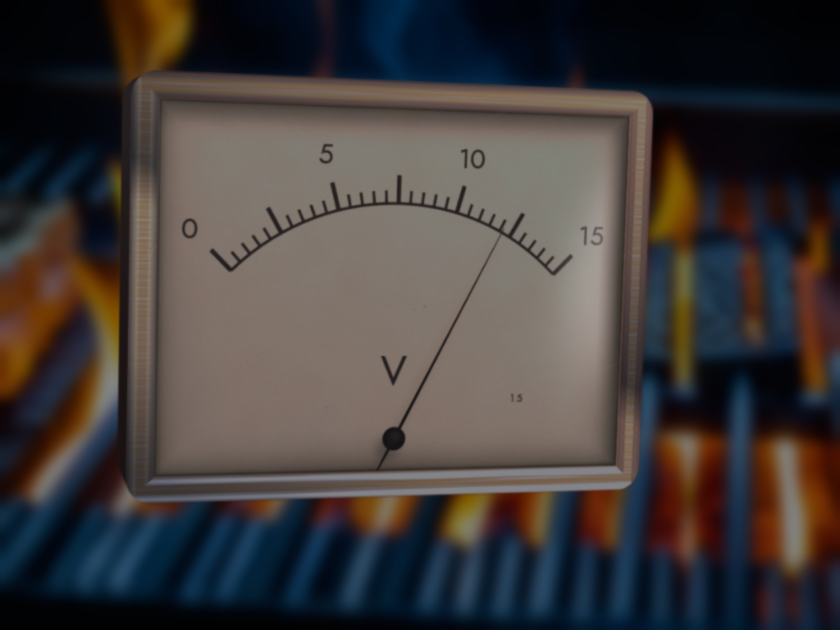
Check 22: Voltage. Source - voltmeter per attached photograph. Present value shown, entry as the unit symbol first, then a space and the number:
V 12
